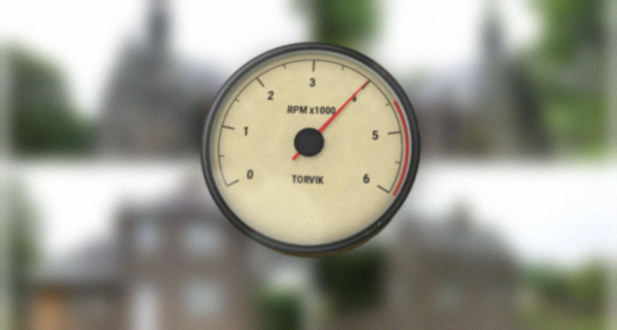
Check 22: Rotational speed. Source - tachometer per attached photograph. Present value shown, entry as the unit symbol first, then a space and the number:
rpm 4000
